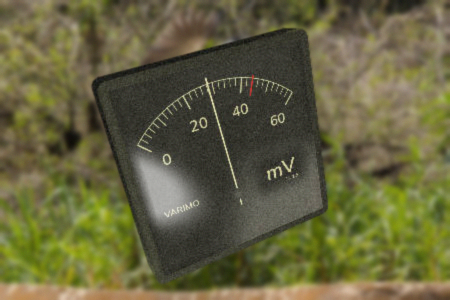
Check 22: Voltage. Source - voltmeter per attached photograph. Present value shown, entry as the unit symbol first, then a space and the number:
mV 28
